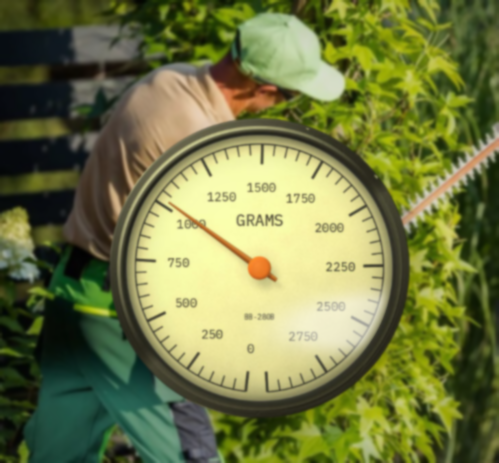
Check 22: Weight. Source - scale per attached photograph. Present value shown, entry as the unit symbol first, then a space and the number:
g 1025
